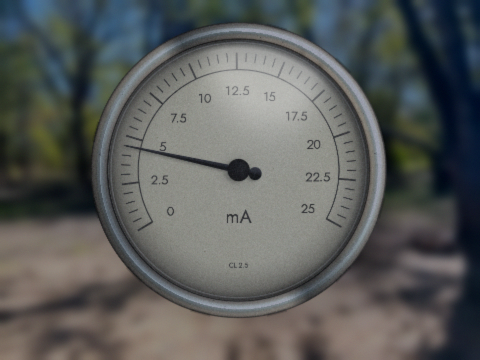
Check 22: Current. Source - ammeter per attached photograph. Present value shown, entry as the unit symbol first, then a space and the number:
mA 4.5
